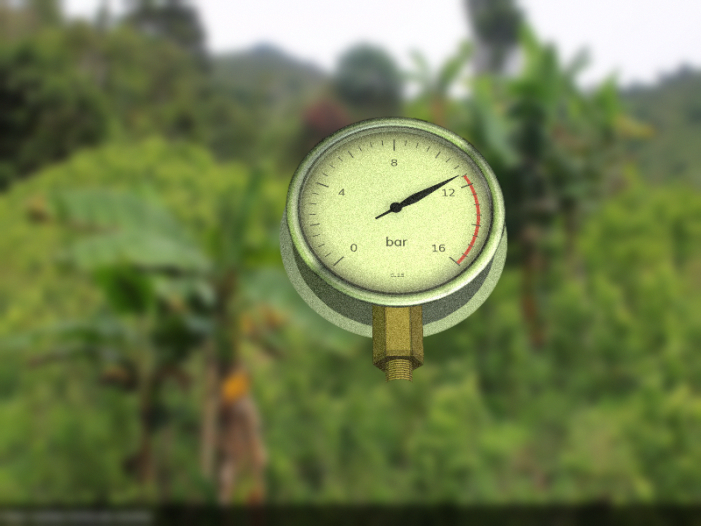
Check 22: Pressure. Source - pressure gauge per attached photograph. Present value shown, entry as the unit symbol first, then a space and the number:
bar 11.5
